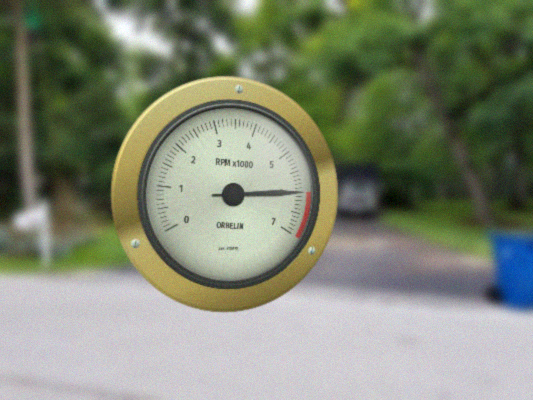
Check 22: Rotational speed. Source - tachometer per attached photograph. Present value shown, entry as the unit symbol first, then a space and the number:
rpm 6000
